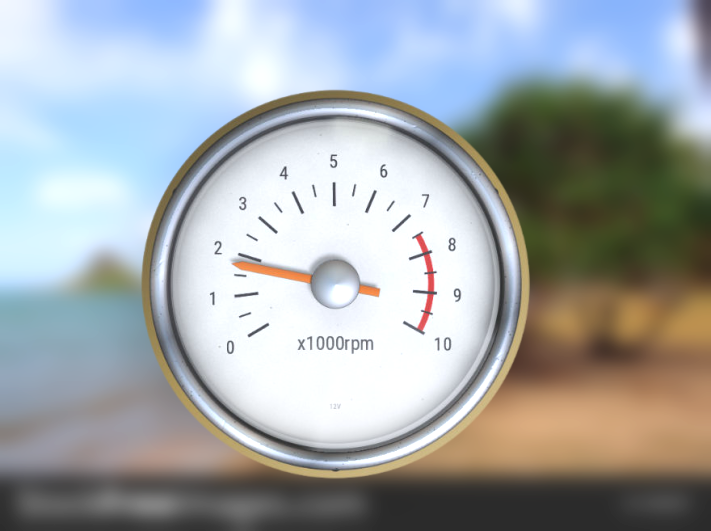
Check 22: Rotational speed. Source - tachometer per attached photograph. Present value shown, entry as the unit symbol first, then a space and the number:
rpm 1750
